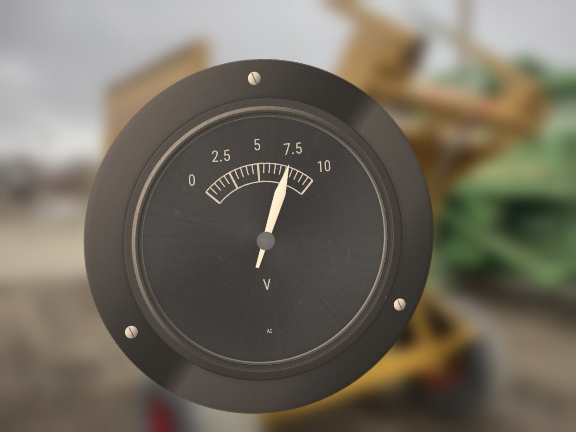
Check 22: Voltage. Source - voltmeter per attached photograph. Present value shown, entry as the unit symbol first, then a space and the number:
V 7.5
